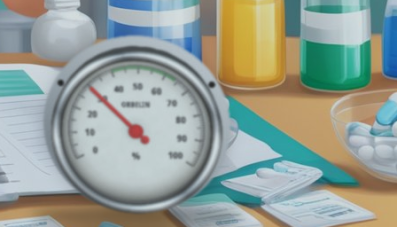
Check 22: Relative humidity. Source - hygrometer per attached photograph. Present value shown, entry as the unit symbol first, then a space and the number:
% 30
